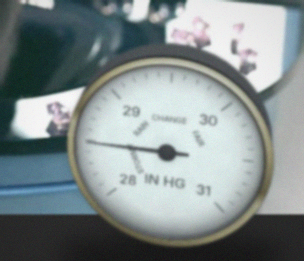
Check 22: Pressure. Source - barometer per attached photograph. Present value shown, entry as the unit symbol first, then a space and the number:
inHg 28.5
